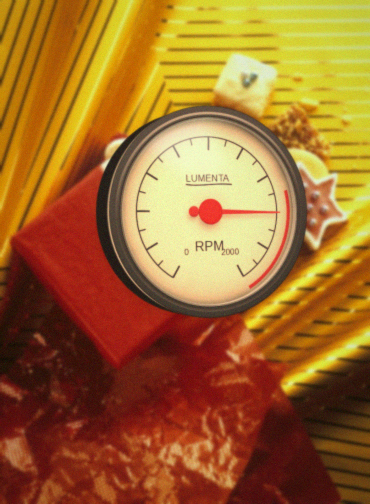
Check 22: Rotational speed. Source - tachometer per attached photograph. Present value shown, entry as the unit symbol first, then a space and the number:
rpm 1600
